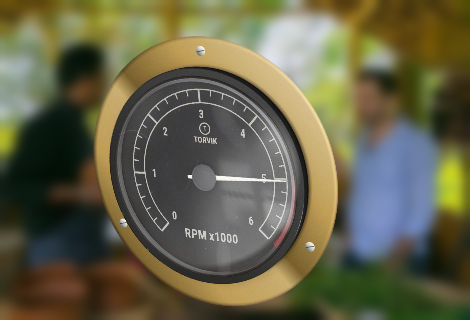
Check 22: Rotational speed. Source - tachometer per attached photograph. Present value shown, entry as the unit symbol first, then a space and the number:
rpm 5000
